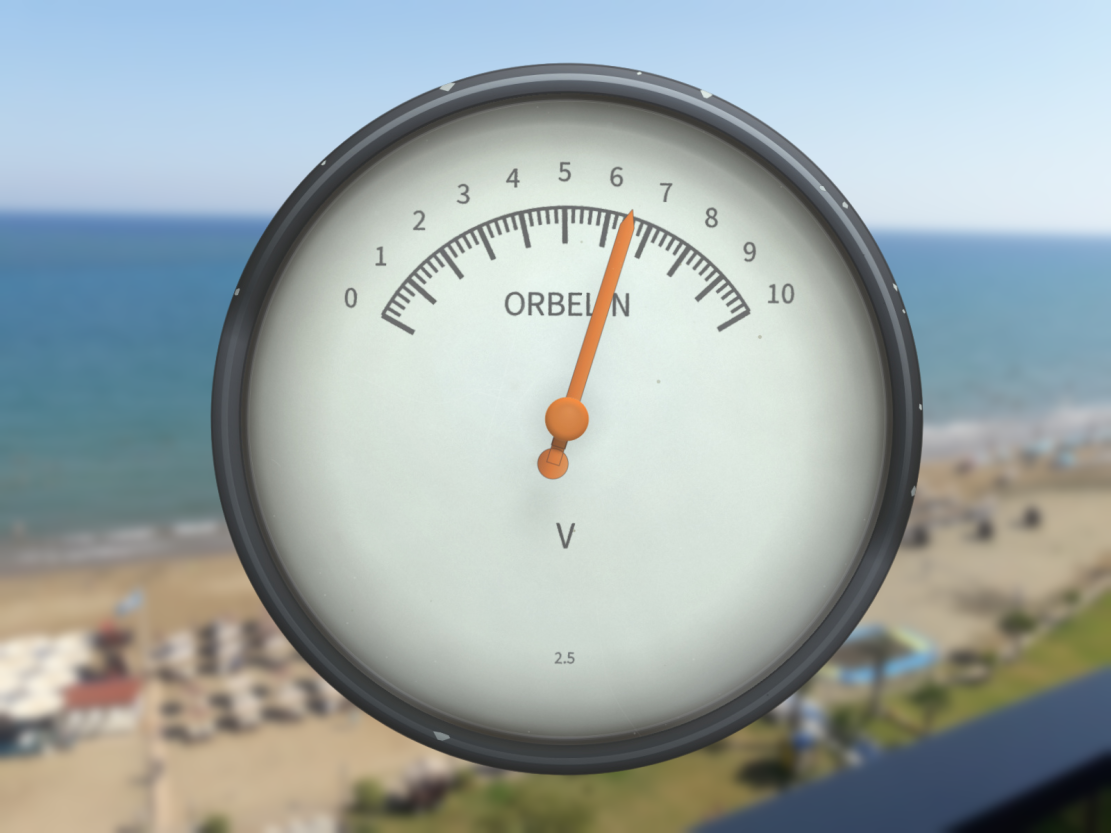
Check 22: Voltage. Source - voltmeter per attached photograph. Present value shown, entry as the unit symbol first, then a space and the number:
V 6.5
